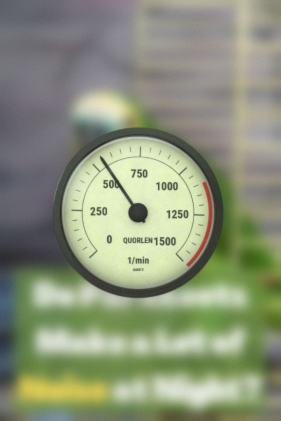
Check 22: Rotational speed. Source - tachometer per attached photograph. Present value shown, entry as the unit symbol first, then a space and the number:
rpm 550
